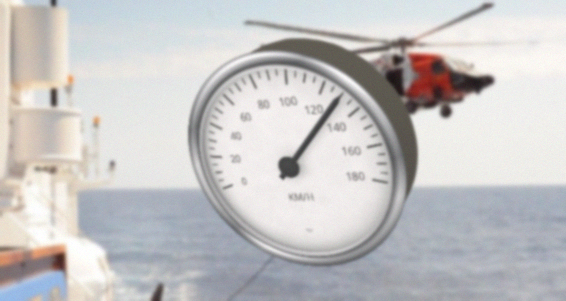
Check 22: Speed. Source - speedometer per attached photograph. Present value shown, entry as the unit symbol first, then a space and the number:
km/h 130
